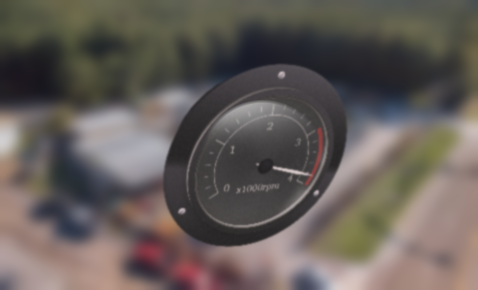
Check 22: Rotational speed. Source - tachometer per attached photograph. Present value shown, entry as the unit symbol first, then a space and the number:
rpm 3800
